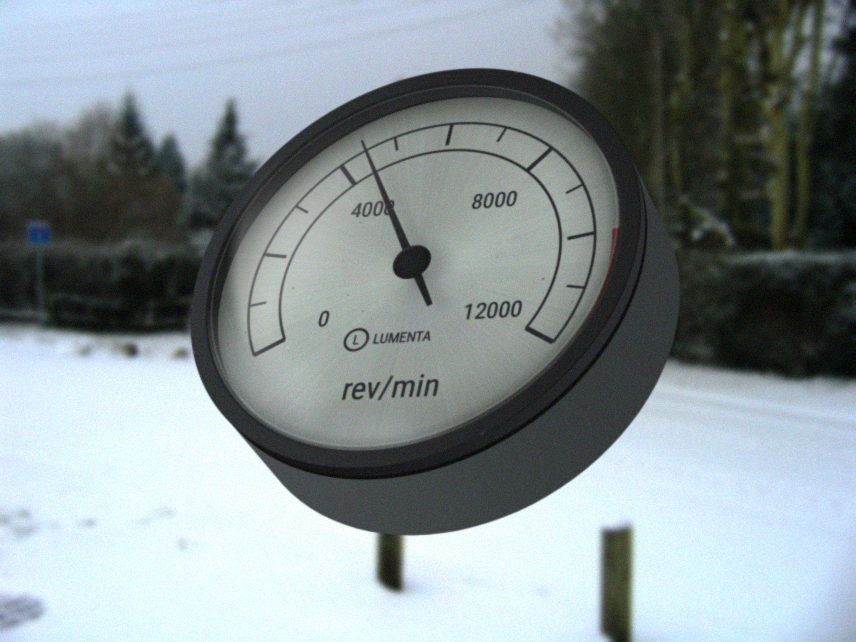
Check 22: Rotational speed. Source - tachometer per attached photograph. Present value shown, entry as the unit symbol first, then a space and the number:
rpm 4500
